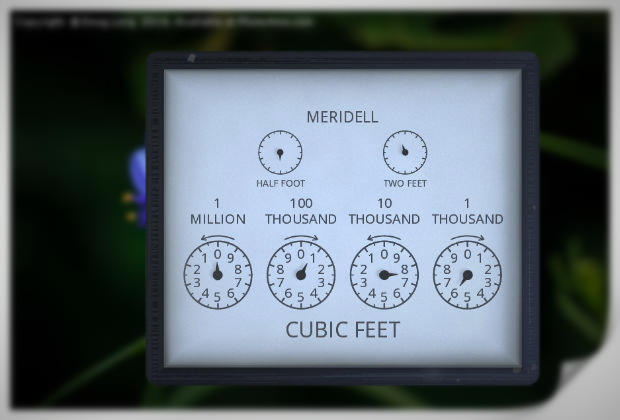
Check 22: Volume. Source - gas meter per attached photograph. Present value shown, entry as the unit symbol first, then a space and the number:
ft³ 7600
